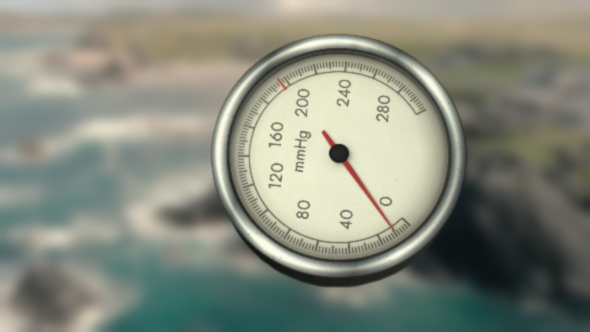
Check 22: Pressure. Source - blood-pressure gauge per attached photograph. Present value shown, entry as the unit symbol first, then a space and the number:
mmHg 10
